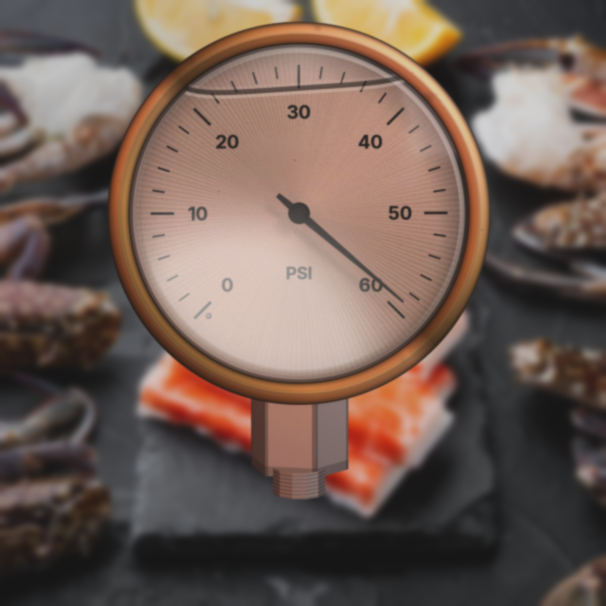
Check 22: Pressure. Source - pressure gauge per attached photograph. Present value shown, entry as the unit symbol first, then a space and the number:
psi 59
